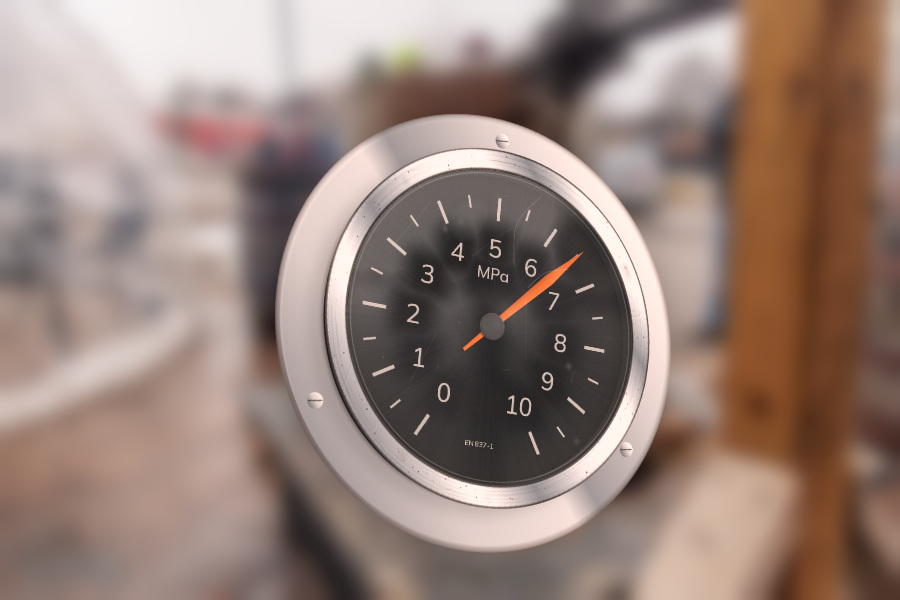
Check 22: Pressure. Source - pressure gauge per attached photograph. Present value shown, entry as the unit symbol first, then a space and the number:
MPa 6.5
